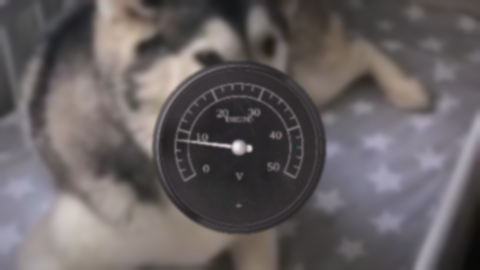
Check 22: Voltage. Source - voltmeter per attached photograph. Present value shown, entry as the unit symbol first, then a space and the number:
V 8
